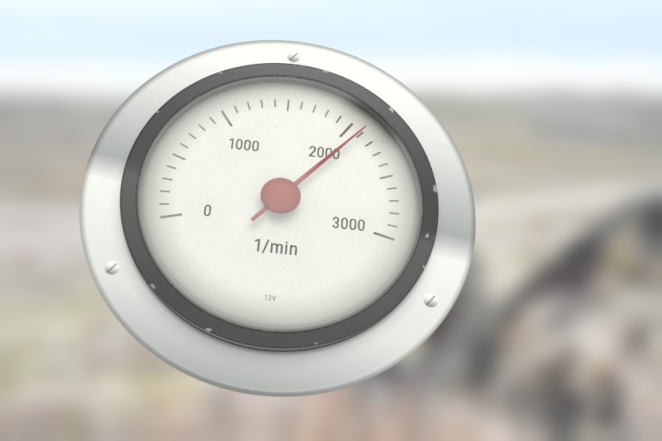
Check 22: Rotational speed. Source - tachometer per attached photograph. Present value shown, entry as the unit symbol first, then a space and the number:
rpm 2100
